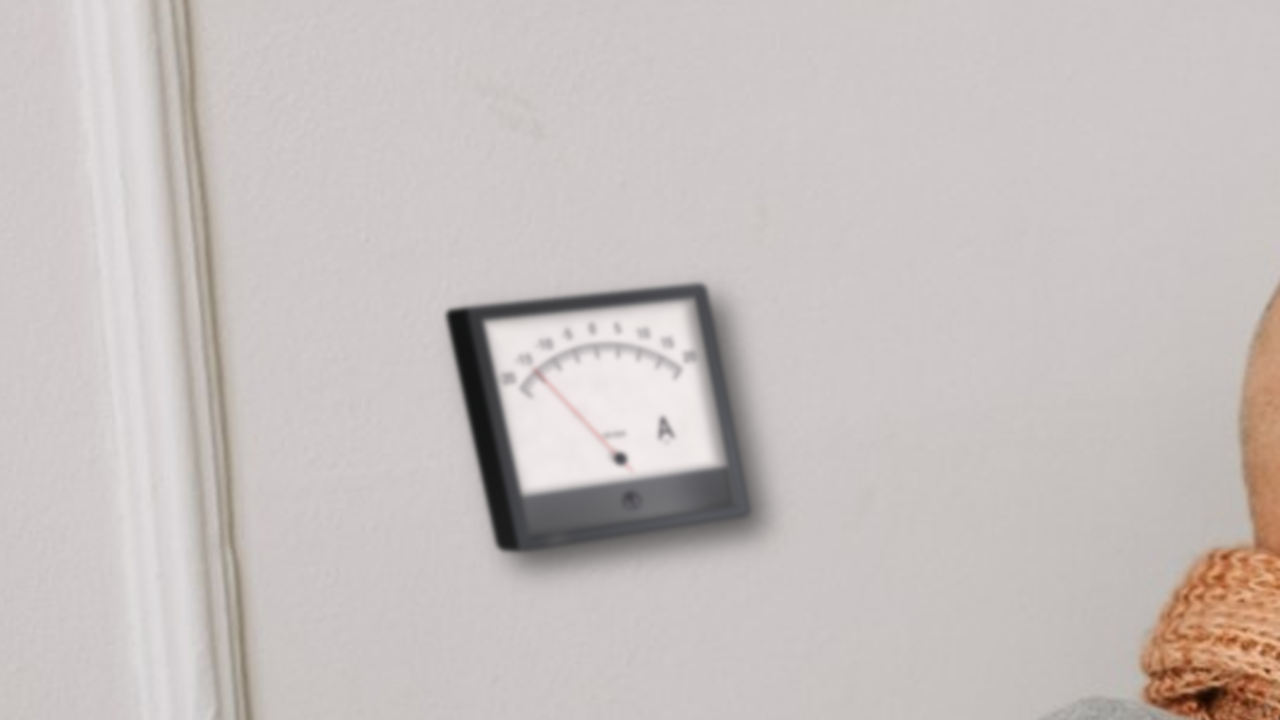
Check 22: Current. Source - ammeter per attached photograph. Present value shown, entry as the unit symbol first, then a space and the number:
A -15
